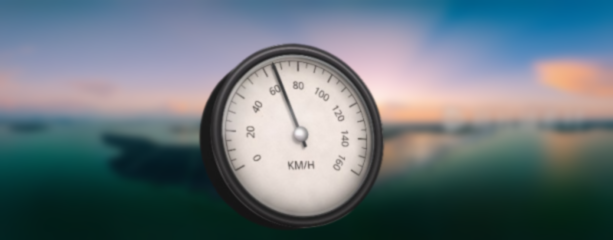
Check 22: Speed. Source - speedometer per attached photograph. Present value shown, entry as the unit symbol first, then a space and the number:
km/h 65
